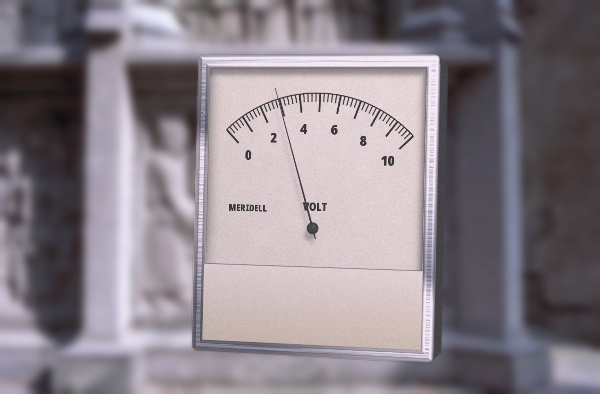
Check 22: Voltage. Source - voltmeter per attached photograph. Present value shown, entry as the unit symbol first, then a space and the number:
V 3
